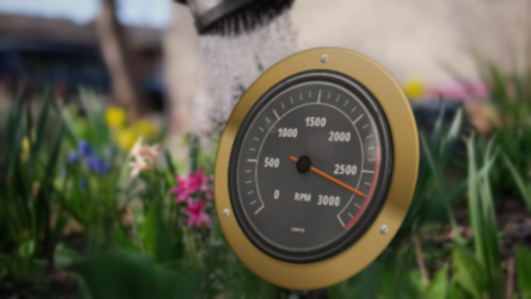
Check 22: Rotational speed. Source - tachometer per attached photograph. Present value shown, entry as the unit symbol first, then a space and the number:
rpm 2700
